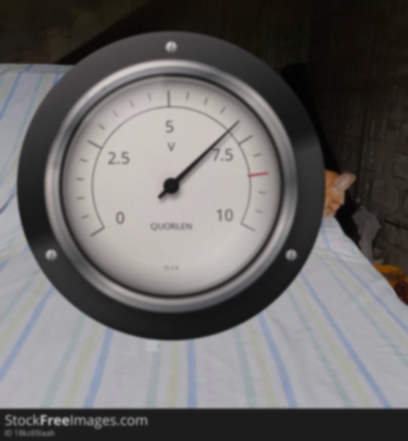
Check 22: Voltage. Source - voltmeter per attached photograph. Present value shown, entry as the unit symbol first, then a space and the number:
V 7
